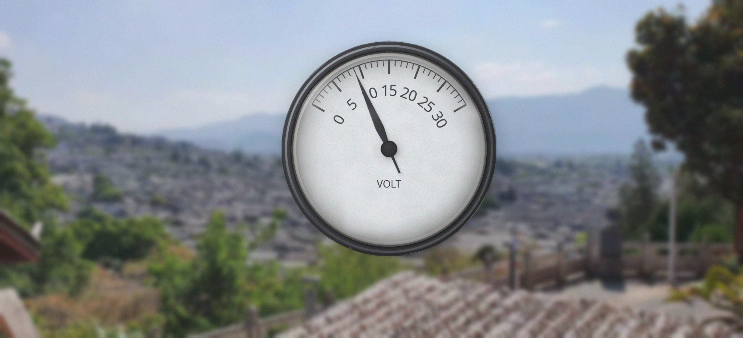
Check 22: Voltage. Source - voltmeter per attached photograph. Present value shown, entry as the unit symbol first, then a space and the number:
V 9
